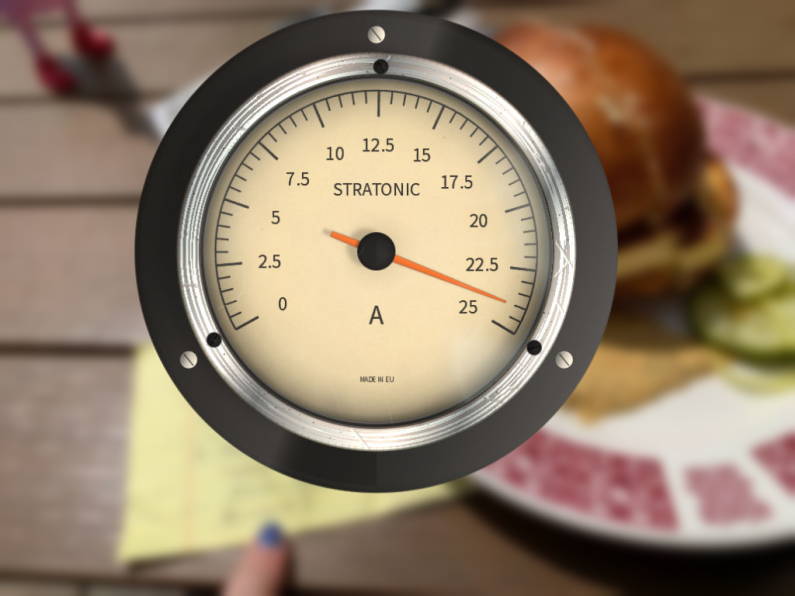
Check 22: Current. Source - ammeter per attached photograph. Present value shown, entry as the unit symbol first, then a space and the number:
A 24
